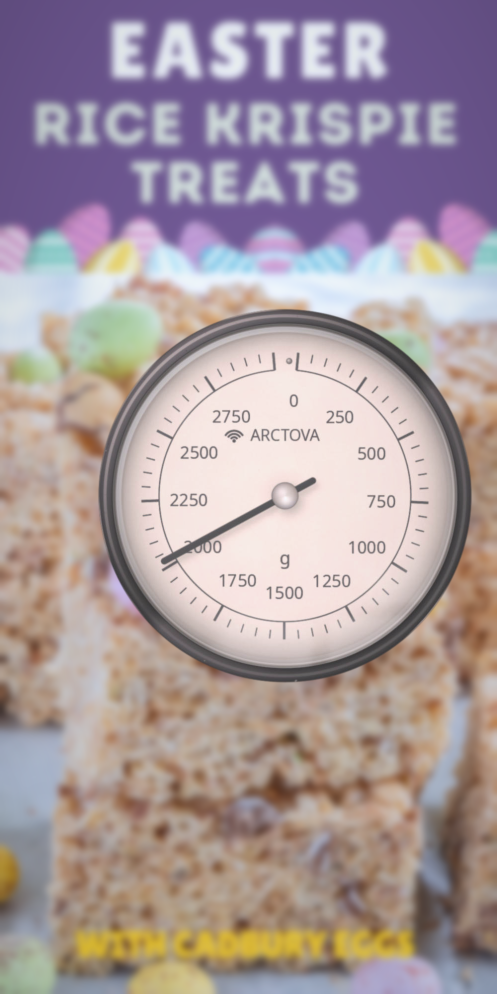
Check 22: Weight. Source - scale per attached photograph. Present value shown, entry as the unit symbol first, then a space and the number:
g 2025
